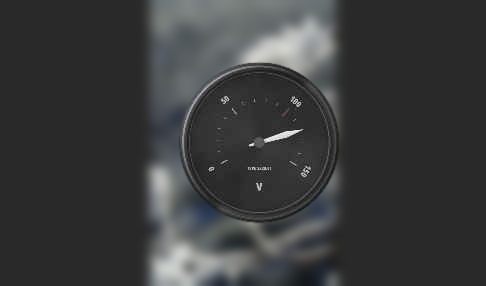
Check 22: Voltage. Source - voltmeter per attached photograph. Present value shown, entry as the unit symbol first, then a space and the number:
V 120
